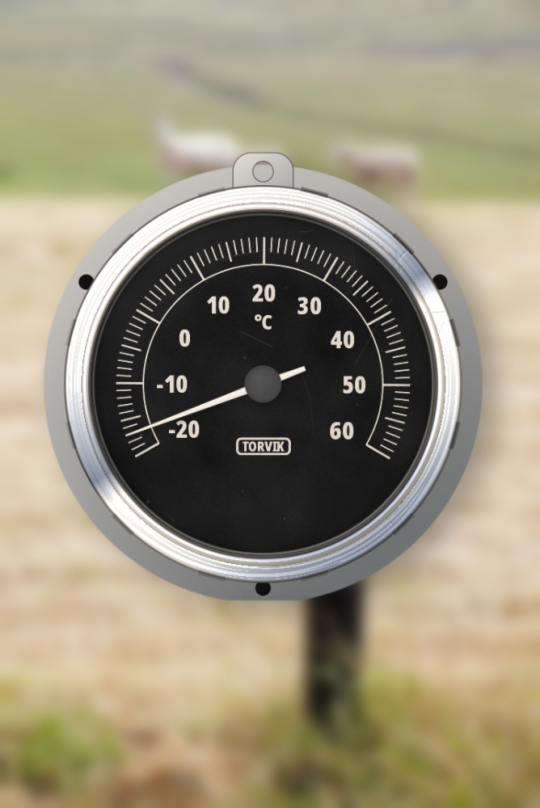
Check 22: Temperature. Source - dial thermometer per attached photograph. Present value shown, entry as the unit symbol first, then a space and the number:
°C -17
